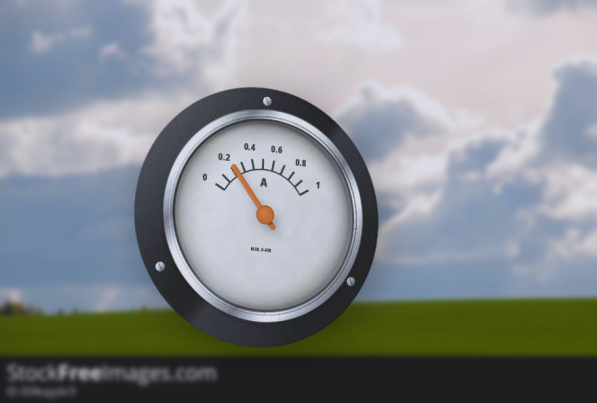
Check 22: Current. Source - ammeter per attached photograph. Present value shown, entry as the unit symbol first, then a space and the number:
A 0.2
